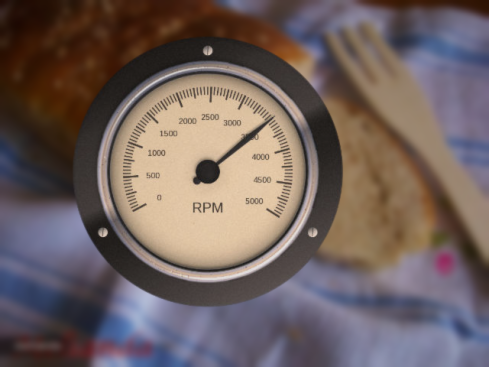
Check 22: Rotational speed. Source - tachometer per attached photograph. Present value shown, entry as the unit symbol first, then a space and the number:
rpm 3500
